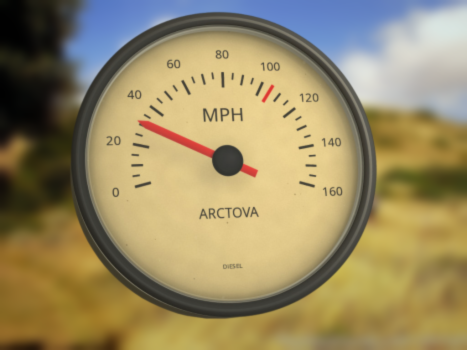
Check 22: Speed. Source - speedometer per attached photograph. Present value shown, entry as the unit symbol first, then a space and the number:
mph 30
